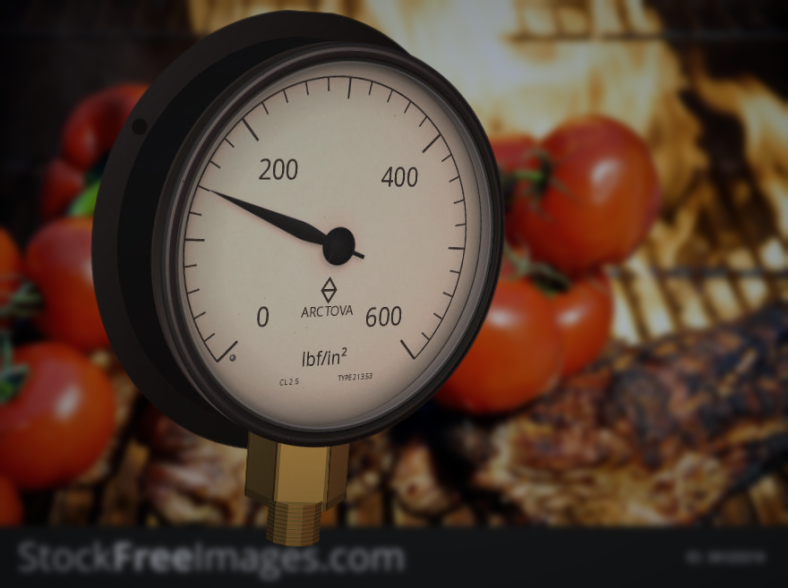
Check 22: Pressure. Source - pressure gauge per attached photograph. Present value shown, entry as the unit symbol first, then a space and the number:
psi 140
